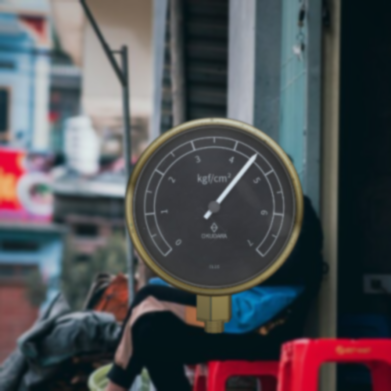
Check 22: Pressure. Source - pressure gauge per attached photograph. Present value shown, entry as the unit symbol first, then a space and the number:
kg/cm² 4.5
